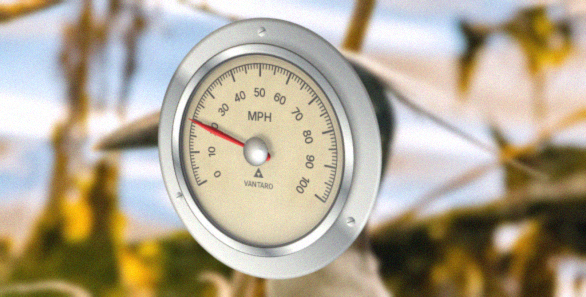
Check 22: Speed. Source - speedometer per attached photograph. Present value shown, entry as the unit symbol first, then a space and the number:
mph 20
